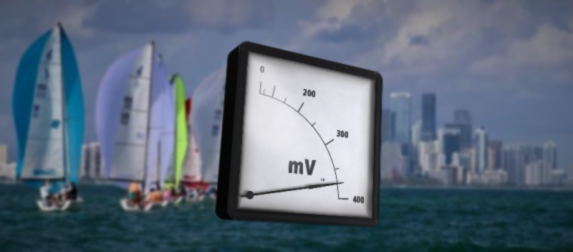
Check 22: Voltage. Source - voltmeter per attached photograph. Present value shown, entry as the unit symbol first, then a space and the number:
mV 375
